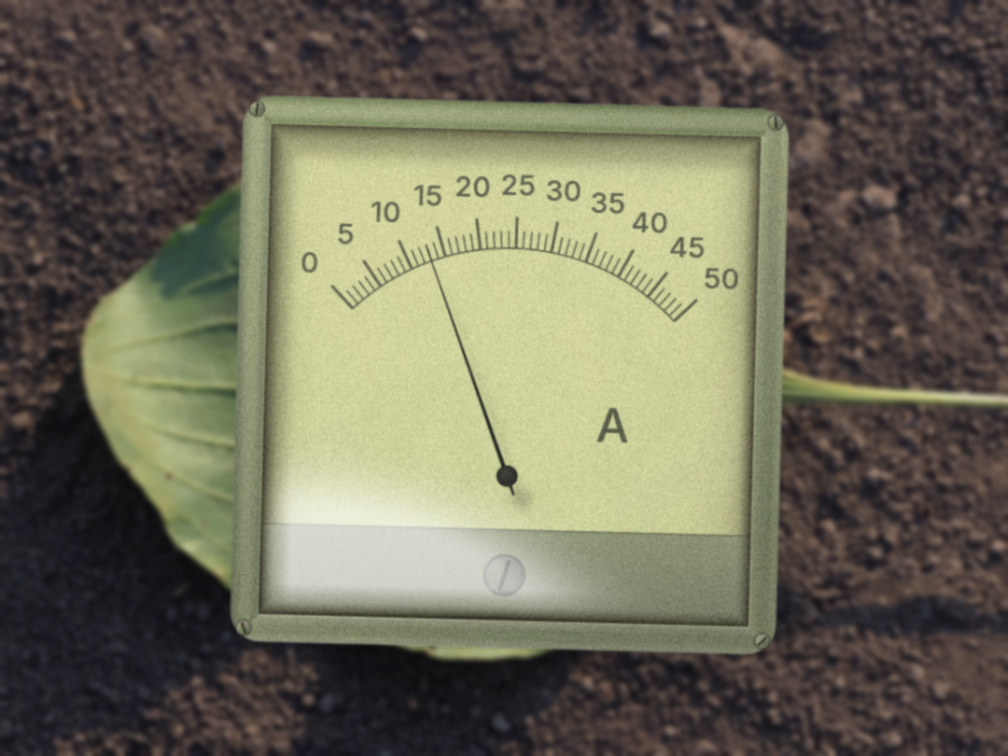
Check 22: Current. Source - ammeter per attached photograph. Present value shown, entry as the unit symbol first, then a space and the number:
A 13
